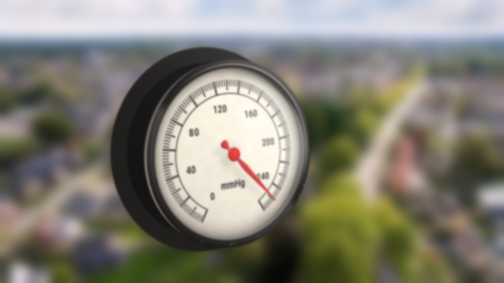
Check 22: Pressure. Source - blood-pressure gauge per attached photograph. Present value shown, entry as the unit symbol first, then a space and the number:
mmHg 250
